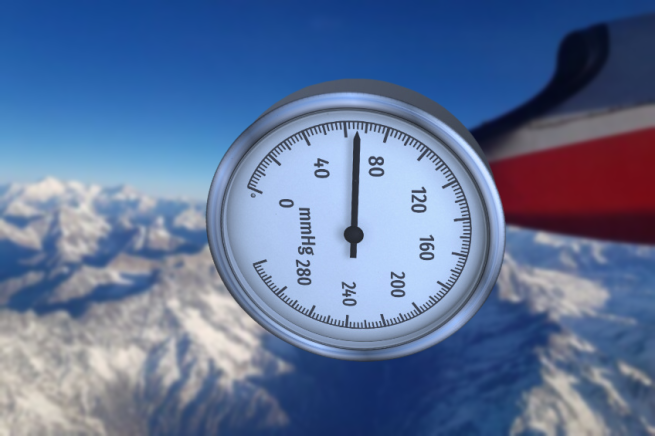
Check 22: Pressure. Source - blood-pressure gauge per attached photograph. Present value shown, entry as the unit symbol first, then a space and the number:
mmHg 66
